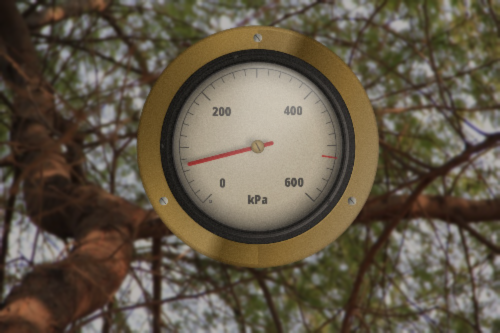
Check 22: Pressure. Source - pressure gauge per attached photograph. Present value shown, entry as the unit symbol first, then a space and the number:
kPa 70
